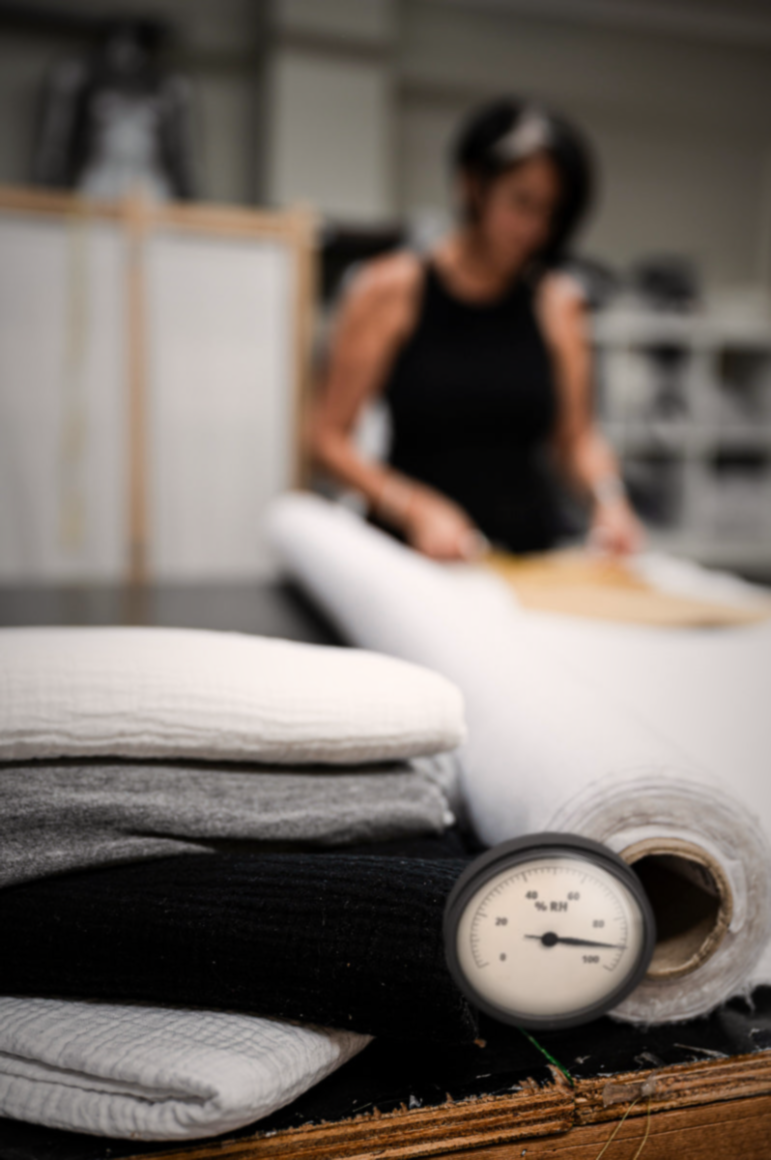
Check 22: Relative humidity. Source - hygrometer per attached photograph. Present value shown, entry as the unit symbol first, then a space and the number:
% 90
